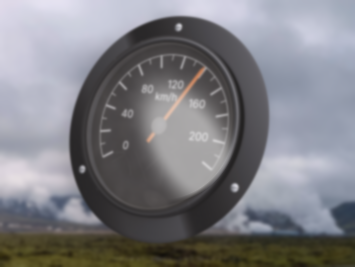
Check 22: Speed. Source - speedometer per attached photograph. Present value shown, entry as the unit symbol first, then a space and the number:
km/h 140
